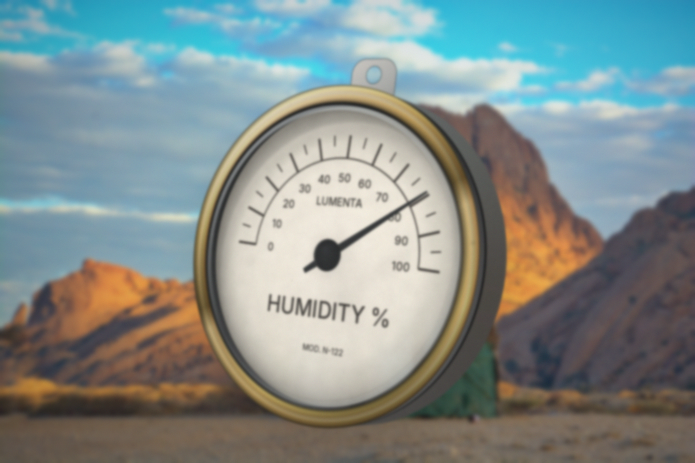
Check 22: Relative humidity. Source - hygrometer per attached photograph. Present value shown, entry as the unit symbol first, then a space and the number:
% 80
